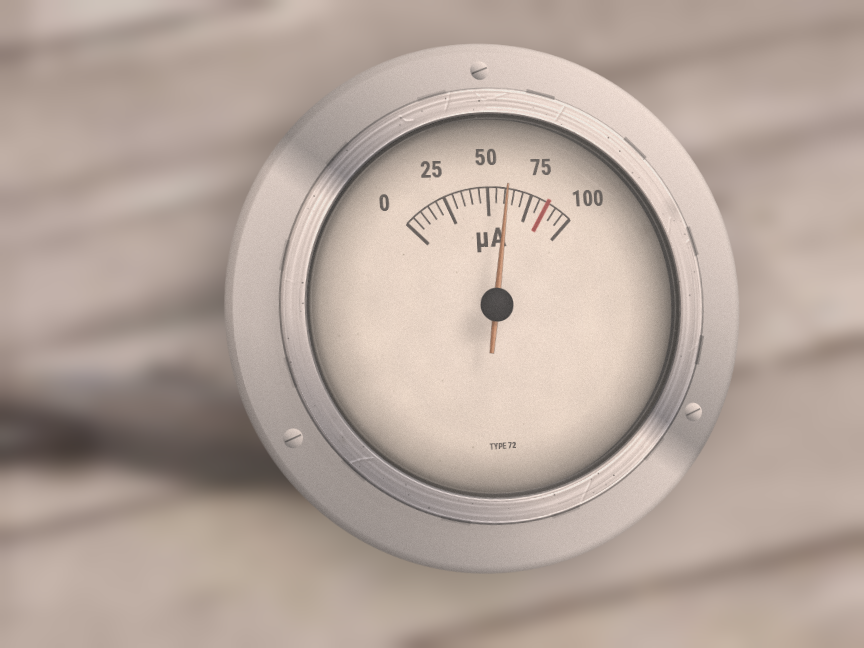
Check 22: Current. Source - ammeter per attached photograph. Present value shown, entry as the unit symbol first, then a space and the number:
µA 60
